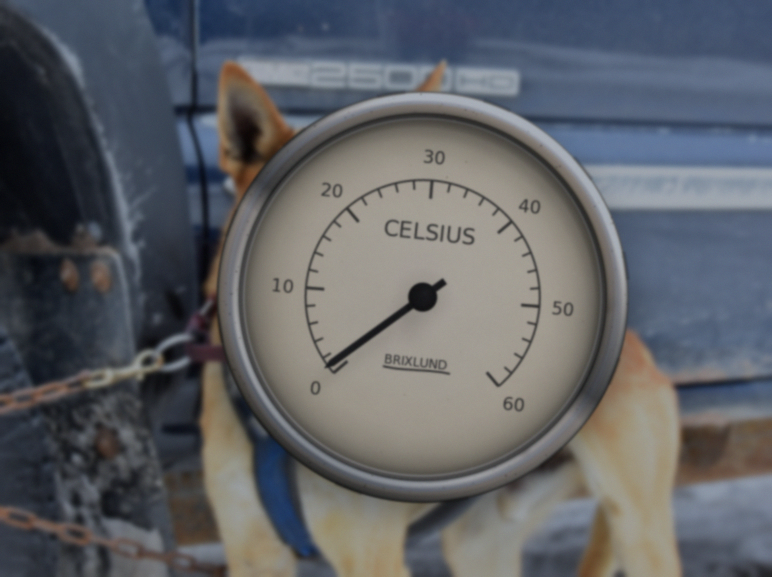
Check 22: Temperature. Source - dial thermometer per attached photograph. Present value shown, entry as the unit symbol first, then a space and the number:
°C 1
